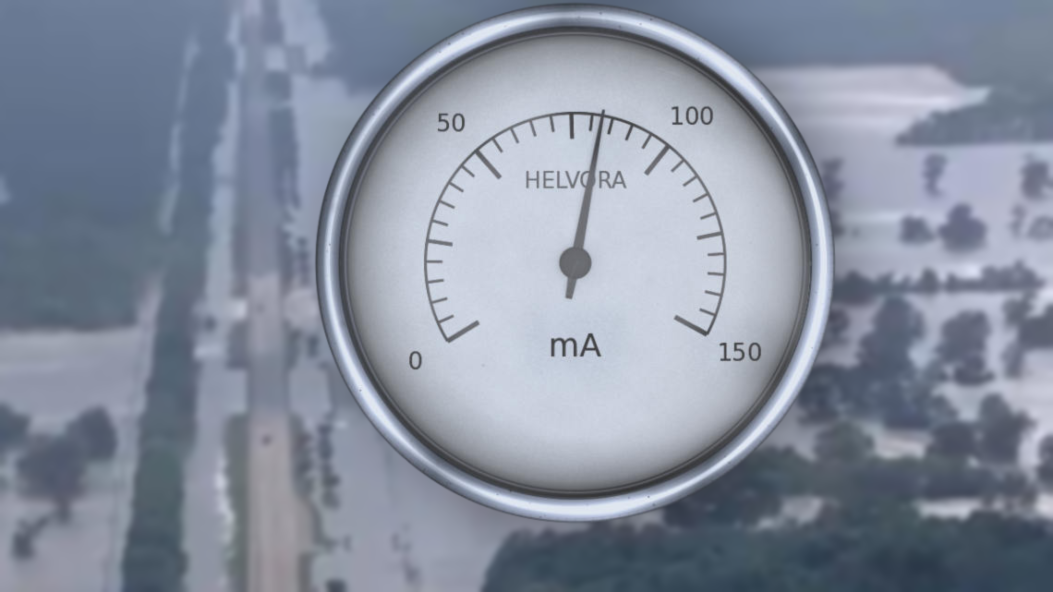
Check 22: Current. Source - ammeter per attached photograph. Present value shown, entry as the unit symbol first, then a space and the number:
mA 82.5
